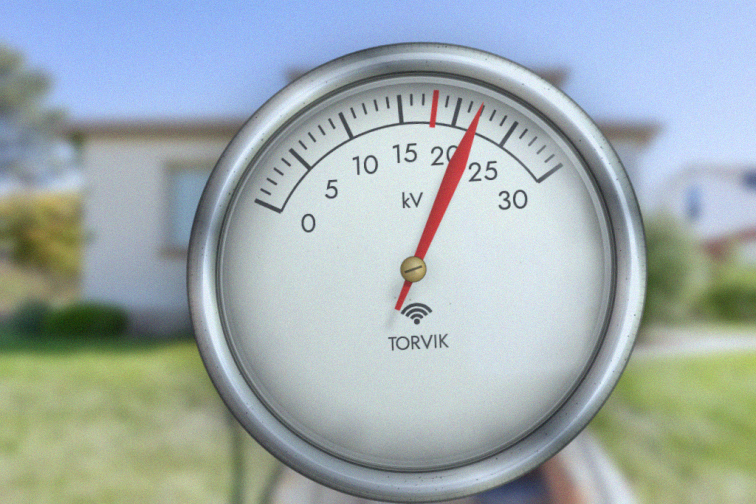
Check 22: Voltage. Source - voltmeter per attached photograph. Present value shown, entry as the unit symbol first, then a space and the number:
kV 22
